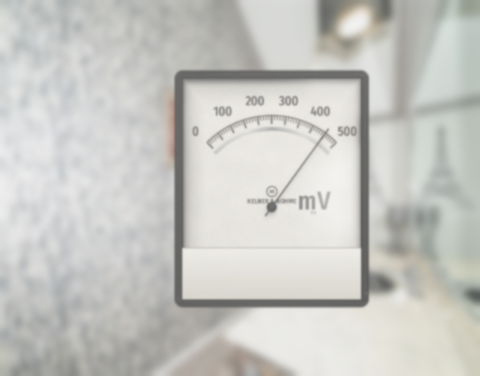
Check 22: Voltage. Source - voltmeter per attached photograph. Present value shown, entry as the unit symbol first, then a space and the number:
mV 450
